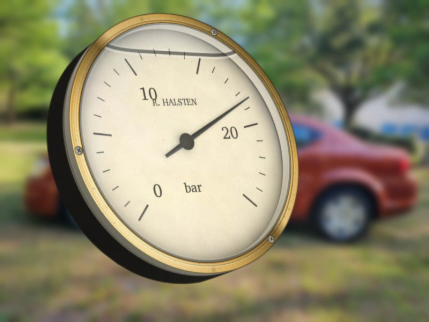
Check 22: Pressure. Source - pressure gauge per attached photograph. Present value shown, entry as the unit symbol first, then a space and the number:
bar 18.5
